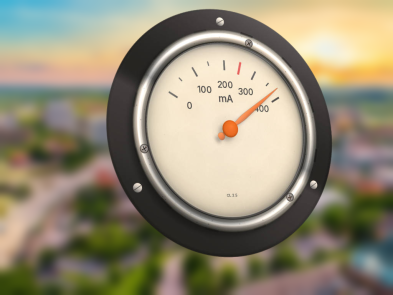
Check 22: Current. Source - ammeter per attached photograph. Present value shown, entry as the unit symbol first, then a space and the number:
mA 375
